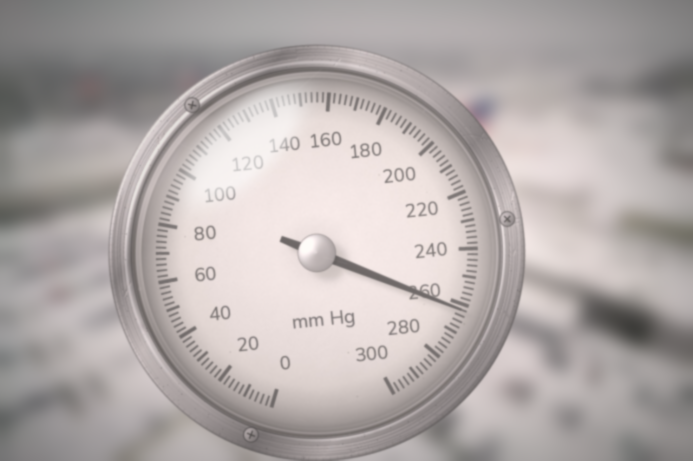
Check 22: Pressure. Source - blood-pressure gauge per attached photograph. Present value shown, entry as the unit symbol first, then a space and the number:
mmHg 262
